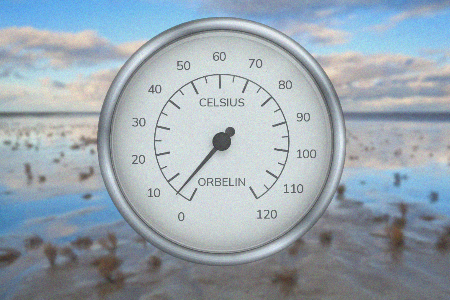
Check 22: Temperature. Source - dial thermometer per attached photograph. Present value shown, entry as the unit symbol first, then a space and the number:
°C 5
